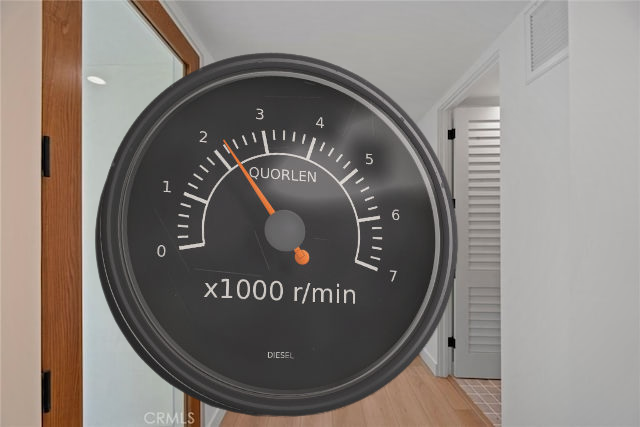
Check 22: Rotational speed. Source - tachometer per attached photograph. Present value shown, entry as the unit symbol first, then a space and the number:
rpm 2200
